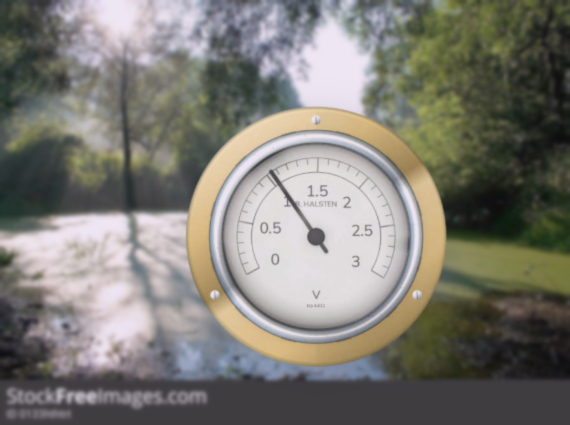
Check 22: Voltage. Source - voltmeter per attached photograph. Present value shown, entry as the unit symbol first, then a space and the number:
V 1.05
